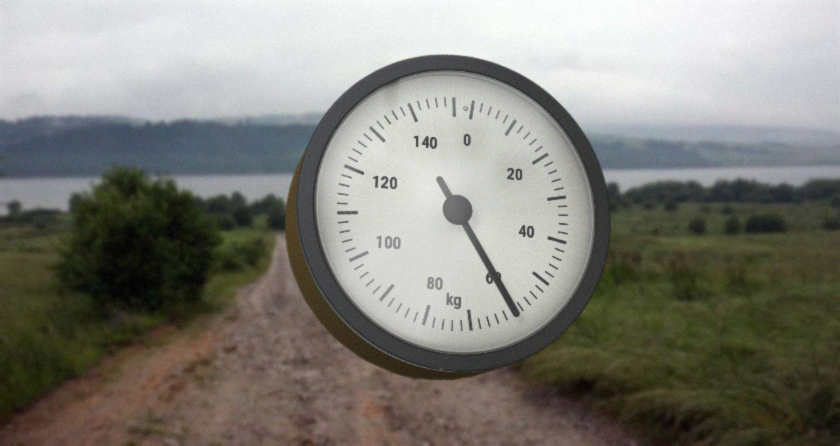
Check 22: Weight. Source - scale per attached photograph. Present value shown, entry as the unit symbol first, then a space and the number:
kg 60
